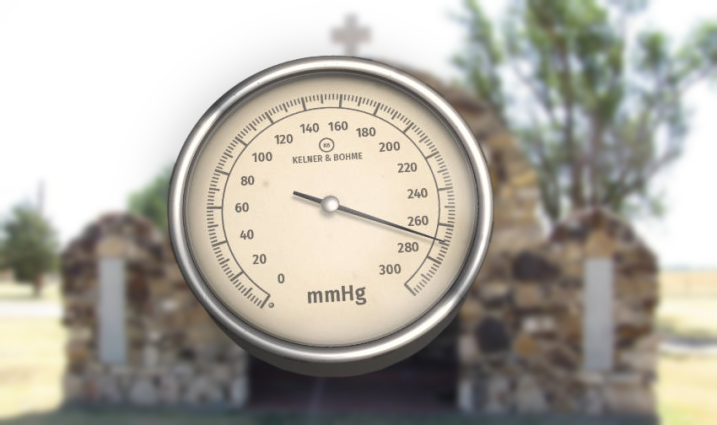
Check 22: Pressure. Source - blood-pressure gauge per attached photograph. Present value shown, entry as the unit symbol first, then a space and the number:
mmHg 270
